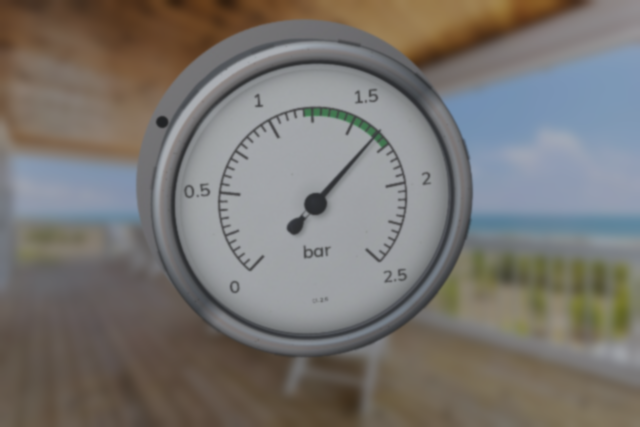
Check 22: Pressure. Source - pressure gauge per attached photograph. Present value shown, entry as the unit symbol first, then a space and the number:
bar 1.65
